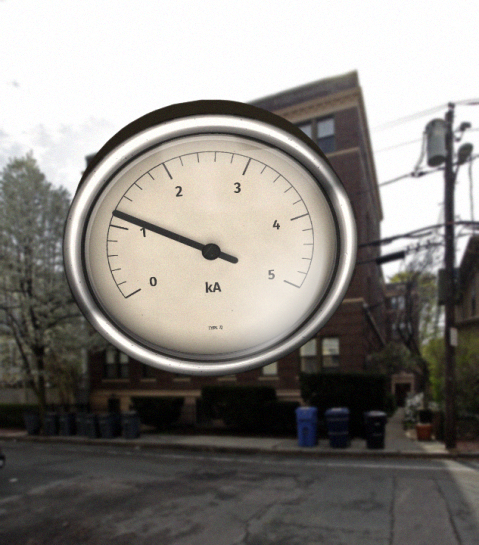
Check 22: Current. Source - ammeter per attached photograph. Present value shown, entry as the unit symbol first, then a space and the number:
kA 1.2
